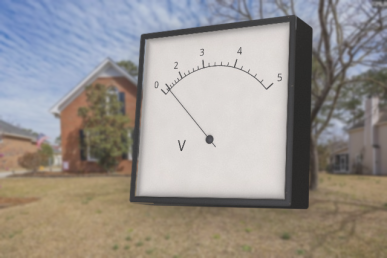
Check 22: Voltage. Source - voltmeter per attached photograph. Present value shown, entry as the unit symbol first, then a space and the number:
V 1
